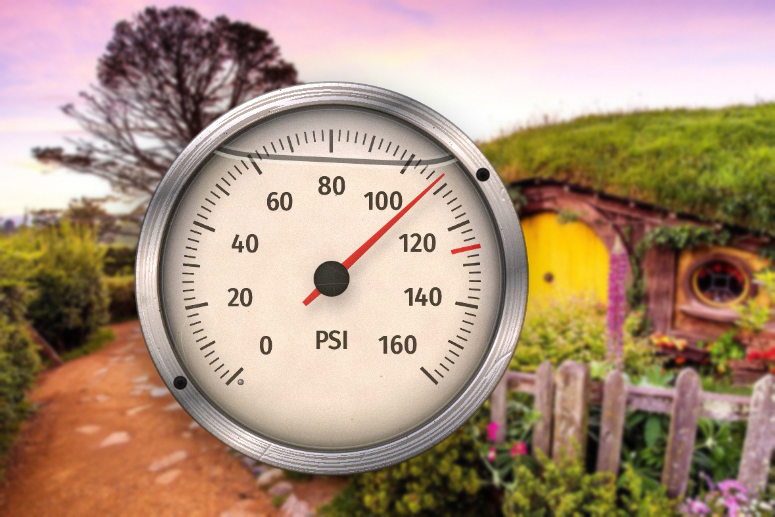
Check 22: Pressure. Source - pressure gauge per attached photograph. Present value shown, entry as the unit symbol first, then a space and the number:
psi 108
